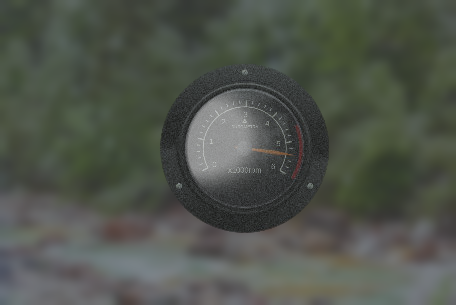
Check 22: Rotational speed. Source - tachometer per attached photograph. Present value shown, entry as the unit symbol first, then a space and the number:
rpm 5400
